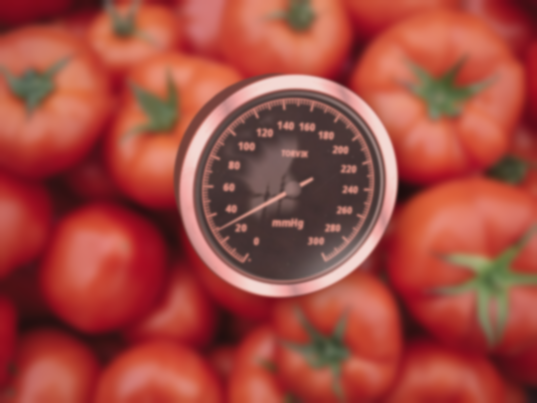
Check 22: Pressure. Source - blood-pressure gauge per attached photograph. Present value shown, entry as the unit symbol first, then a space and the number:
mmHg 30
